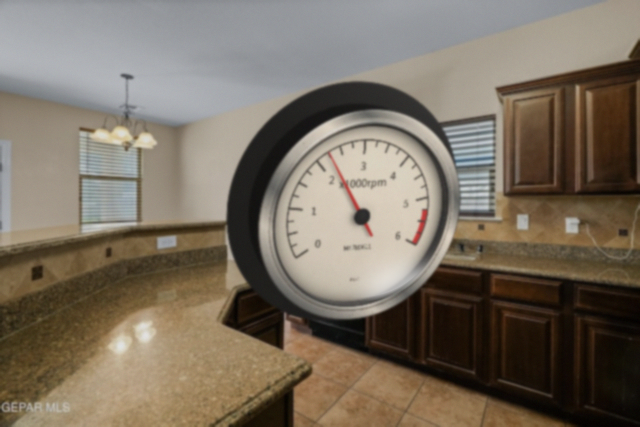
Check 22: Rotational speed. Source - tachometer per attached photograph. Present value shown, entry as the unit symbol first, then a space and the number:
rpm 2250
